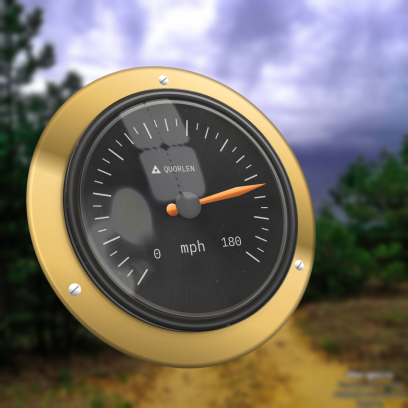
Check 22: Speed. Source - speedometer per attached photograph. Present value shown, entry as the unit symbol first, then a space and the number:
mph 145
